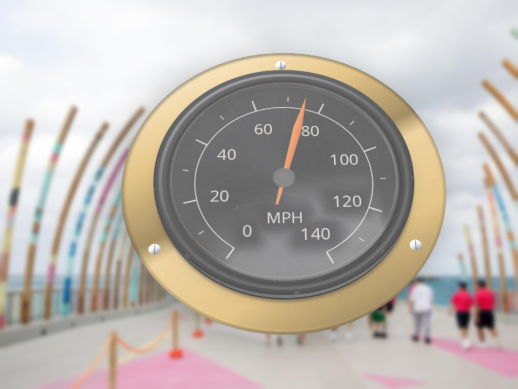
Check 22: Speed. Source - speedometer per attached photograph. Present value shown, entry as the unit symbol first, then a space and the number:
mph 75
